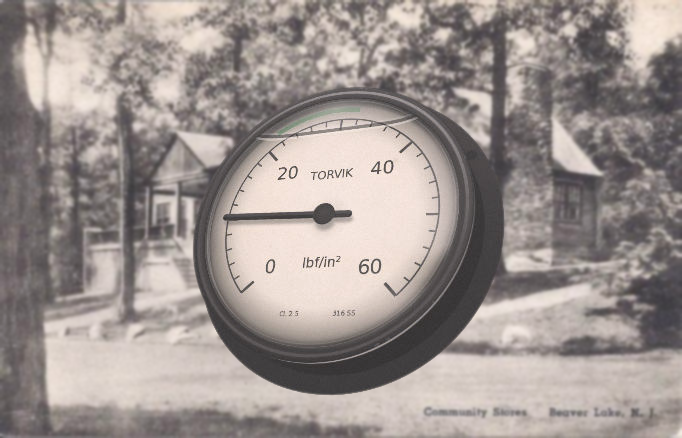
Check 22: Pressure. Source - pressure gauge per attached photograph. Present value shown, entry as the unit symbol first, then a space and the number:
psi 10
